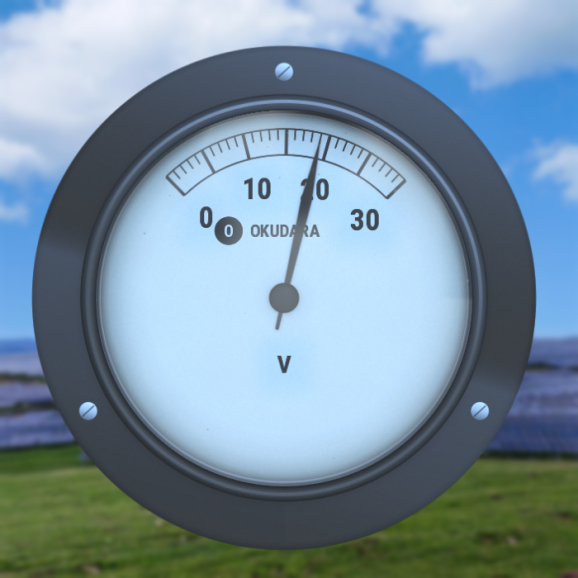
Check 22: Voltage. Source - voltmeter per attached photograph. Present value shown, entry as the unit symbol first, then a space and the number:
V 19
